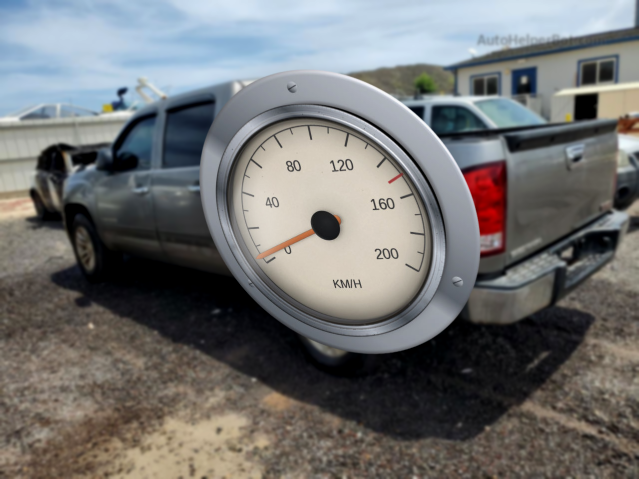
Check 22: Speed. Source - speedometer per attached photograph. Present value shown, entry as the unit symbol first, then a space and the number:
km/h 5
